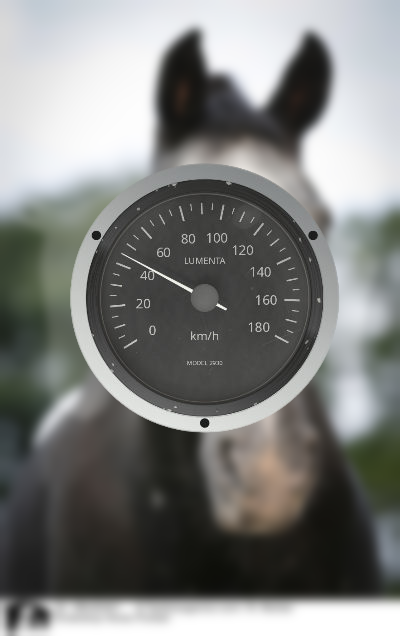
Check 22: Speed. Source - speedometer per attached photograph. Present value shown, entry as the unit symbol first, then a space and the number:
km/h 45
